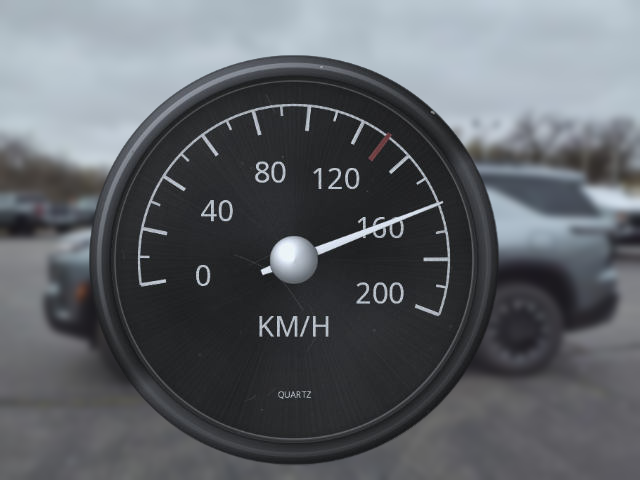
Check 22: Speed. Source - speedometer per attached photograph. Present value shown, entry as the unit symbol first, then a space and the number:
km/h 160
